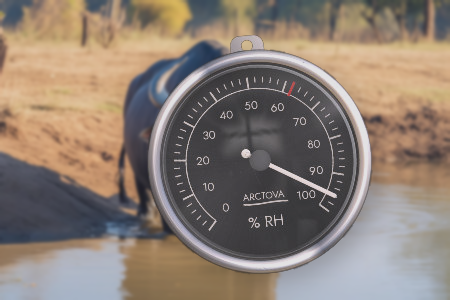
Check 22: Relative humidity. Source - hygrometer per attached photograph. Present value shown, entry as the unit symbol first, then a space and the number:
% 96
